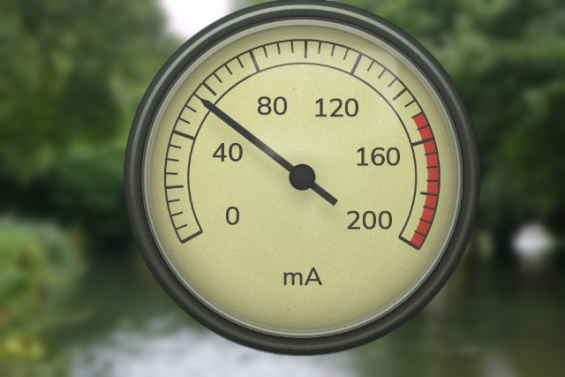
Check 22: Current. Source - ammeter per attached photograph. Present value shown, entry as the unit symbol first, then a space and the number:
mA 55
